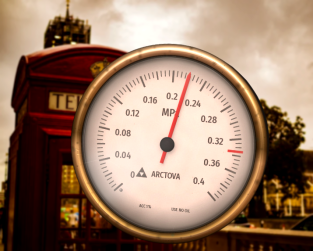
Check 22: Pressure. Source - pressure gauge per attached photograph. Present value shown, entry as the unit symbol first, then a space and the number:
MPa 0.22
